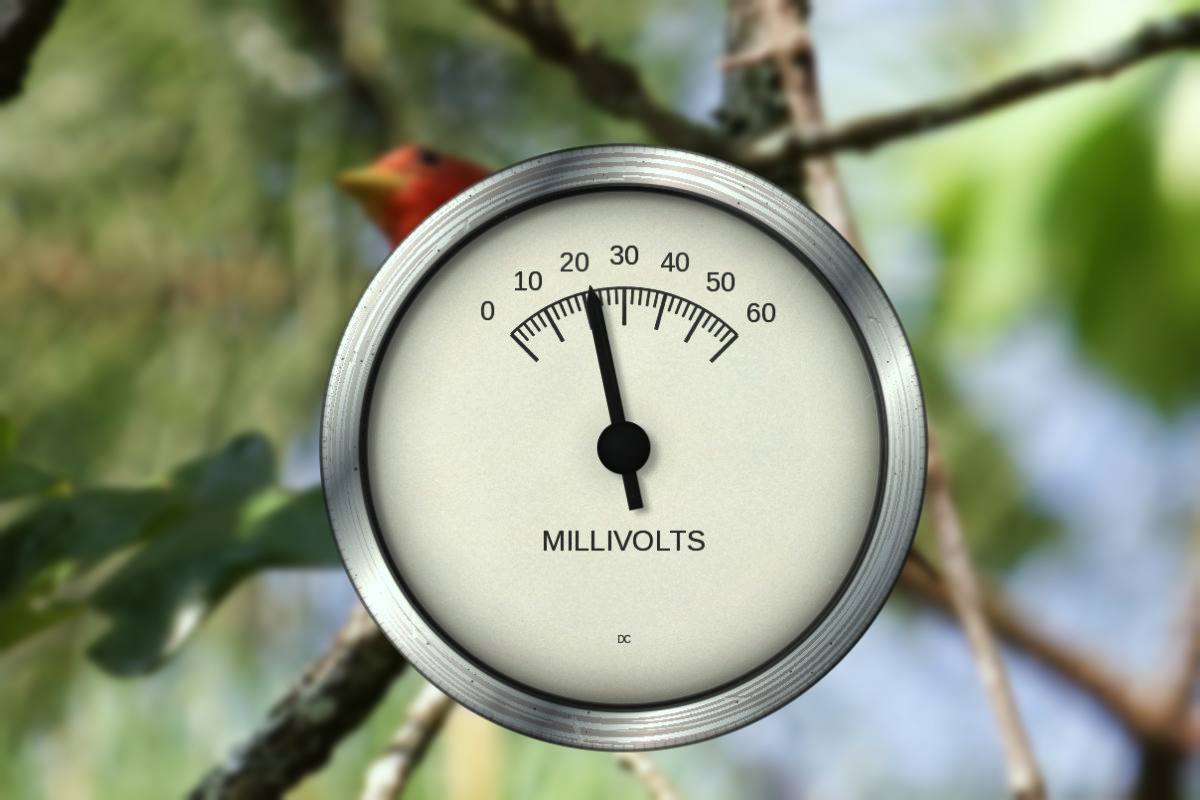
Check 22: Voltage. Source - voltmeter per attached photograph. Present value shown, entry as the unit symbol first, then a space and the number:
mV 22
